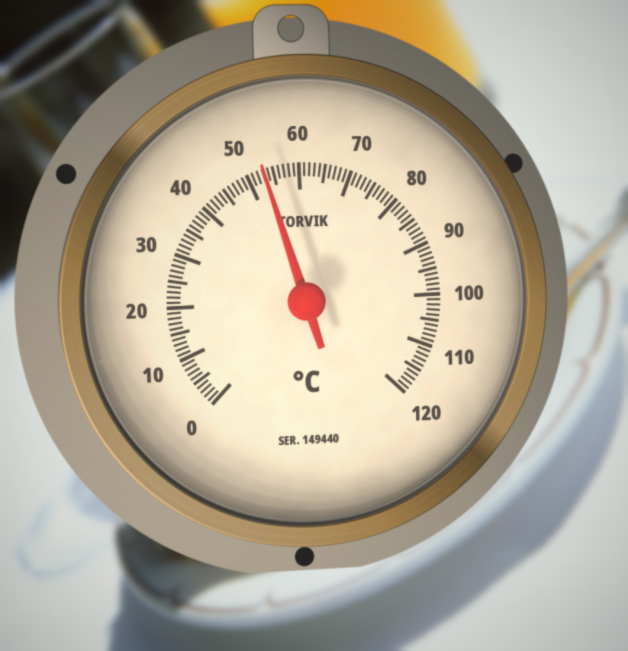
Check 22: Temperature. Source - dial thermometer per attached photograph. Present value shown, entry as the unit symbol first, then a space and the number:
°C 53
